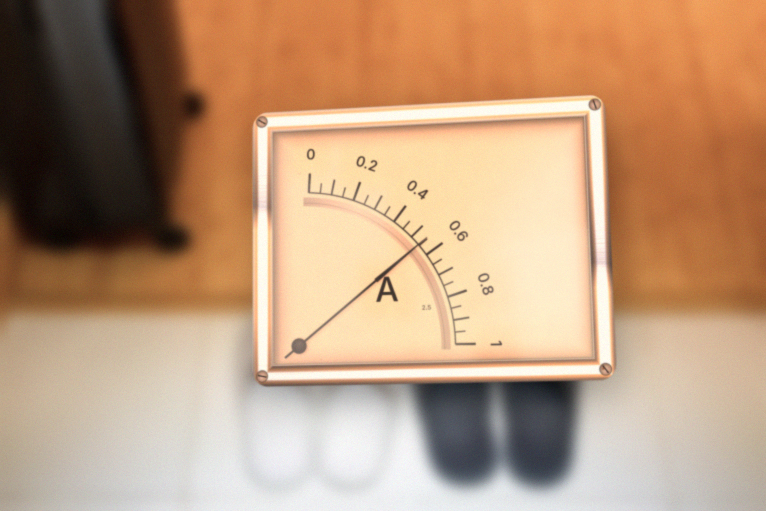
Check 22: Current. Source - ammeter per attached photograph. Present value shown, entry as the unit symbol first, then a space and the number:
A 0.55
